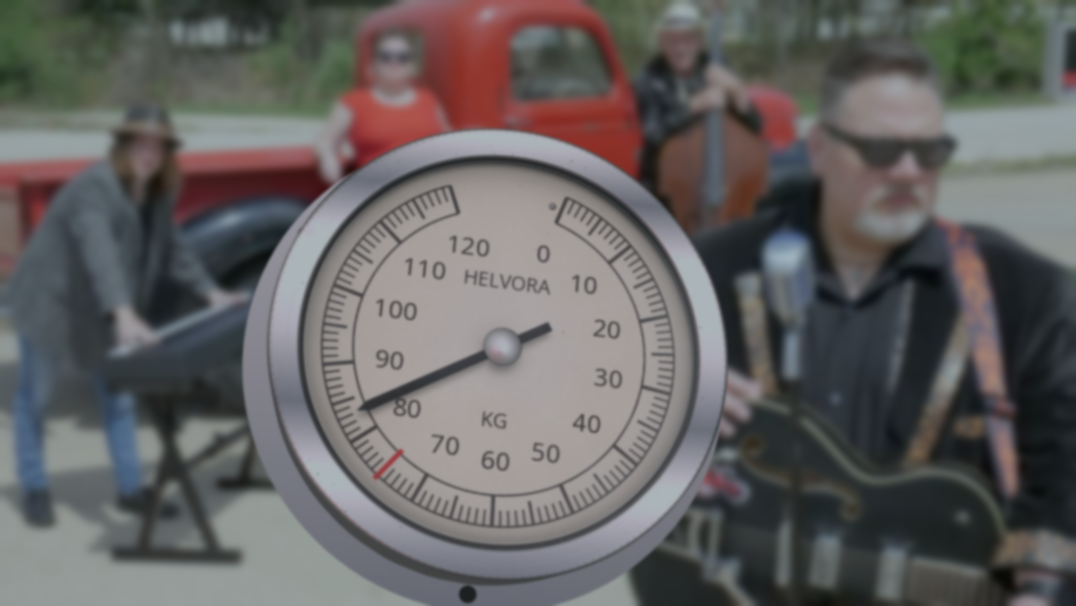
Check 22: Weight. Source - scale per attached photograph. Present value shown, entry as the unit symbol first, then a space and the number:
kg 83
